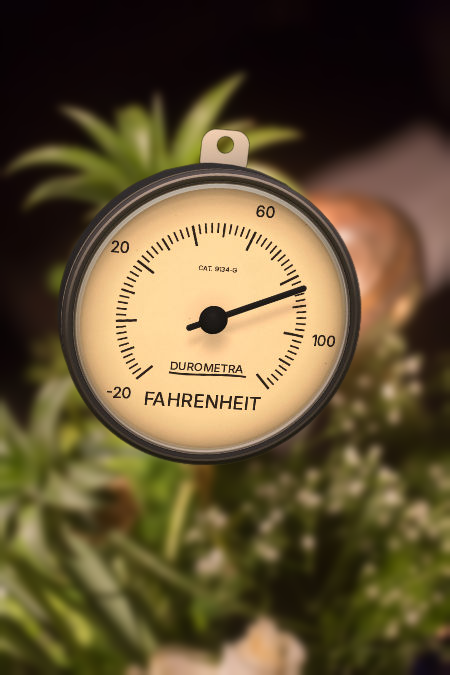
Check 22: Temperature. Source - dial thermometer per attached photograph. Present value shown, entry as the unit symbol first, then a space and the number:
°F 84
